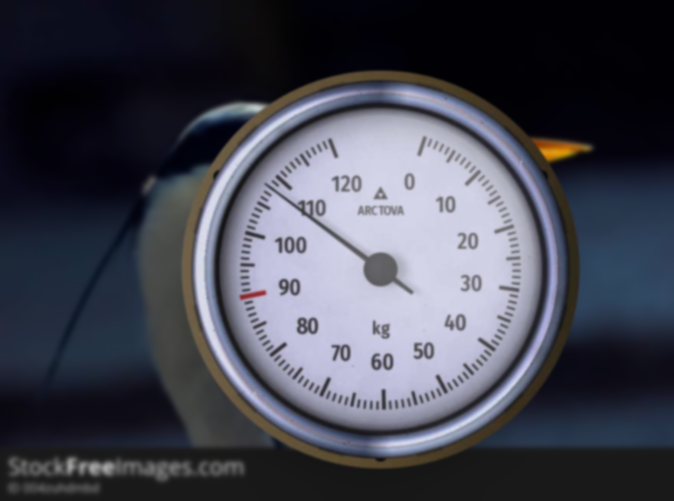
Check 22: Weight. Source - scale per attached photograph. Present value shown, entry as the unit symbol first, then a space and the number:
kg 108
